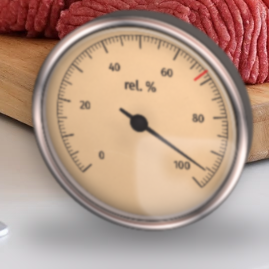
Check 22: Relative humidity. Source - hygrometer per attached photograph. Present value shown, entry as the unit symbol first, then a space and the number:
% 95
